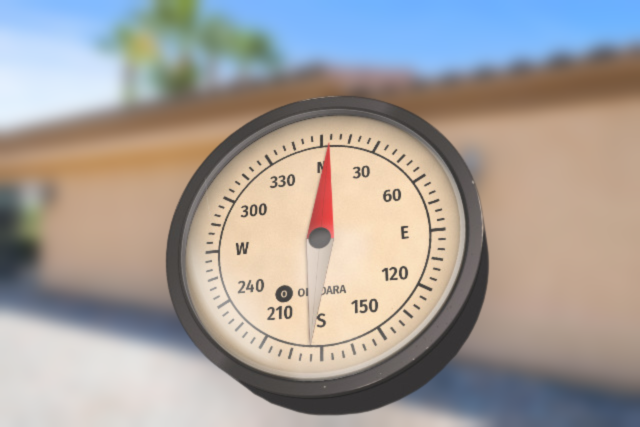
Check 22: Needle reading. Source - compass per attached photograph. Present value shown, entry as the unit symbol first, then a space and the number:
° 5
